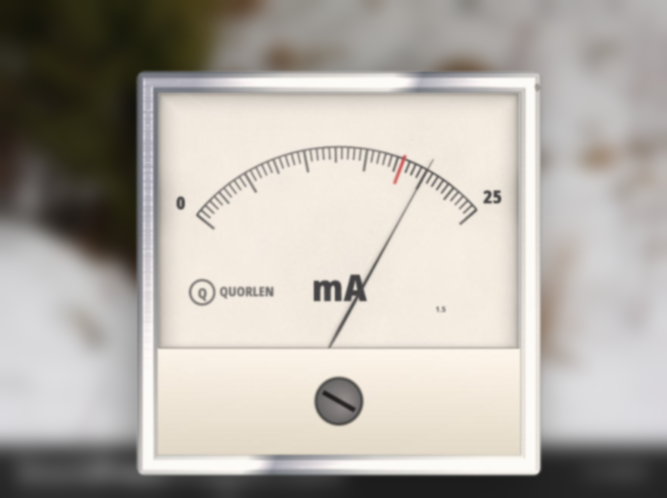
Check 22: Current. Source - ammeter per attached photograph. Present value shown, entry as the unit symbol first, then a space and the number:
mA 20
